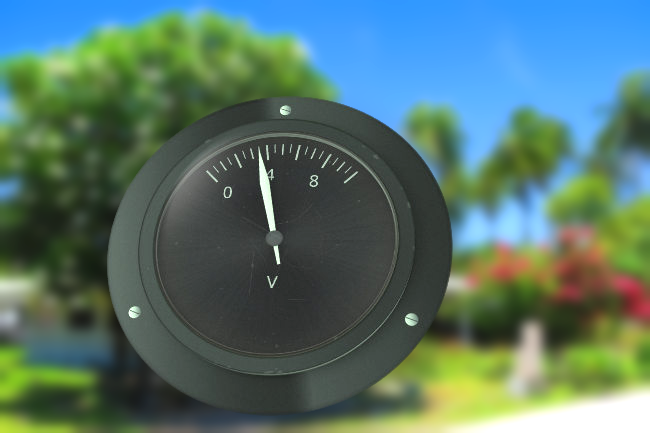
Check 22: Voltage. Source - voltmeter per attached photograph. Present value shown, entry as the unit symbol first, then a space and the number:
V 3.5
